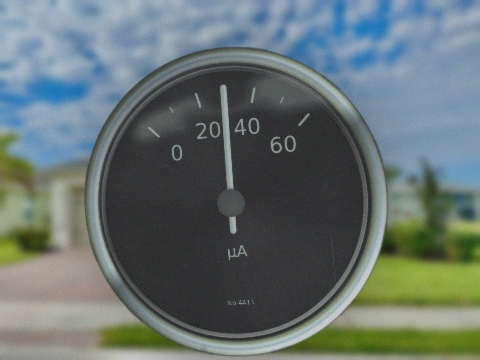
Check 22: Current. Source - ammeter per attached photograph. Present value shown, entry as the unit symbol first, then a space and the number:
µA 30
